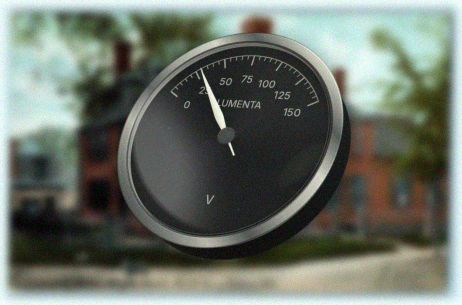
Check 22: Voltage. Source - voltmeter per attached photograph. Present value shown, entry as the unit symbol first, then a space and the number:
V 30
